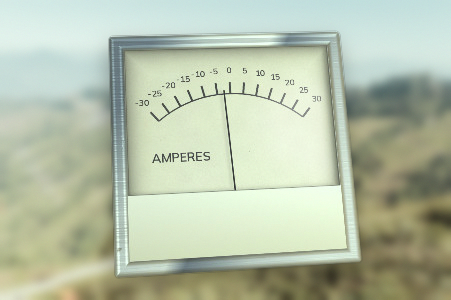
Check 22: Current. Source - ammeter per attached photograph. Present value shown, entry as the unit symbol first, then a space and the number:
A -2.5
